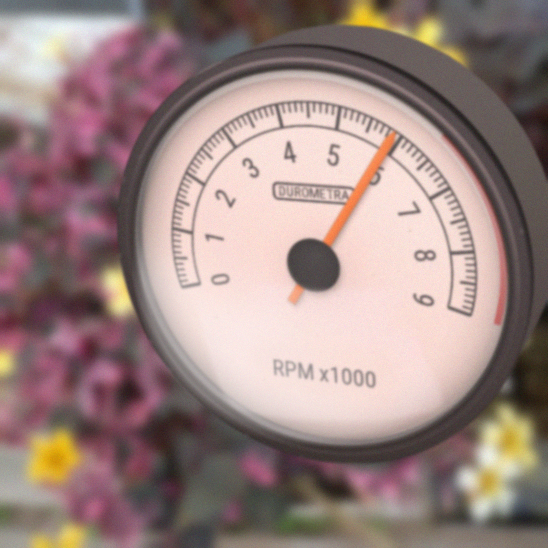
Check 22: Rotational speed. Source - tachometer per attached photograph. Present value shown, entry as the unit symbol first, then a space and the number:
rpm 5900
